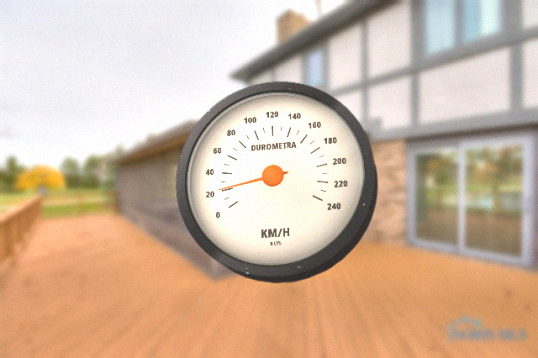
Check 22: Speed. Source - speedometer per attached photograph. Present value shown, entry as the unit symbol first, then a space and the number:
km/h 20
